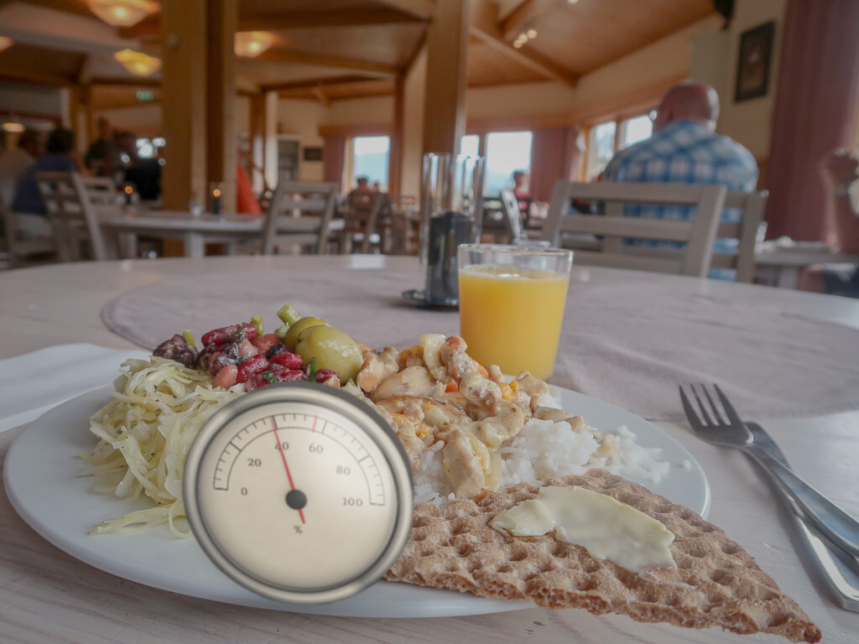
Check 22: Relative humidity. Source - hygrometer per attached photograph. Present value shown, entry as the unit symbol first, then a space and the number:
% 40
